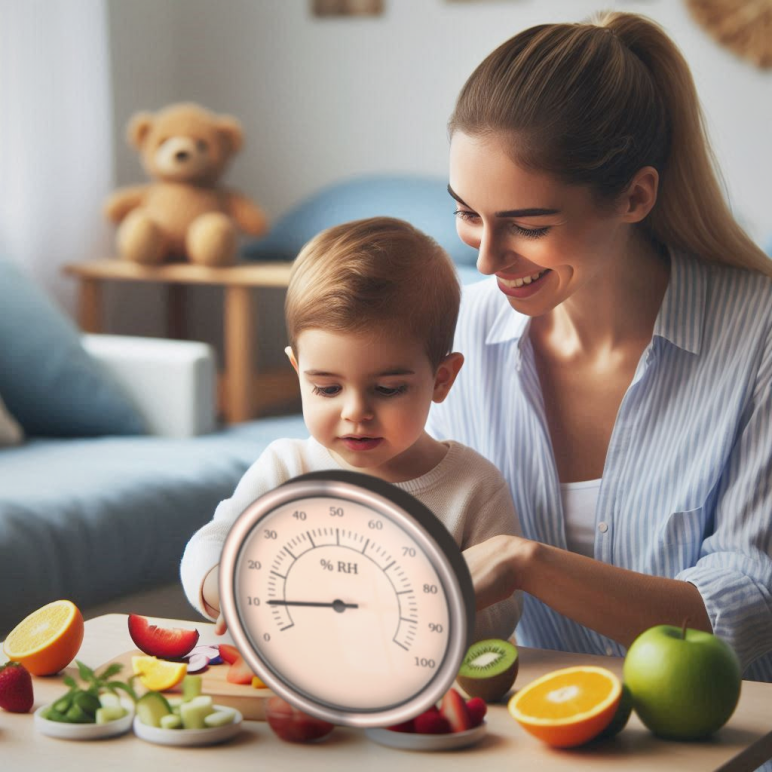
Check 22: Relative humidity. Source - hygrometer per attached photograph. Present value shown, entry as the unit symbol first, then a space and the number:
% 10
